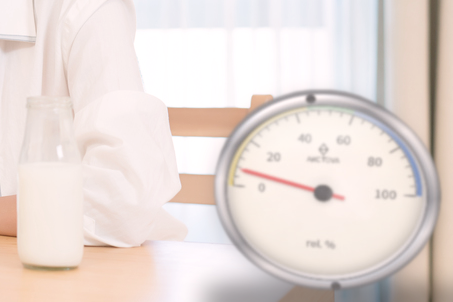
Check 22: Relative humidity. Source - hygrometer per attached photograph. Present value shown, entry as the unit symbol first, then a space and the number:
% 8
